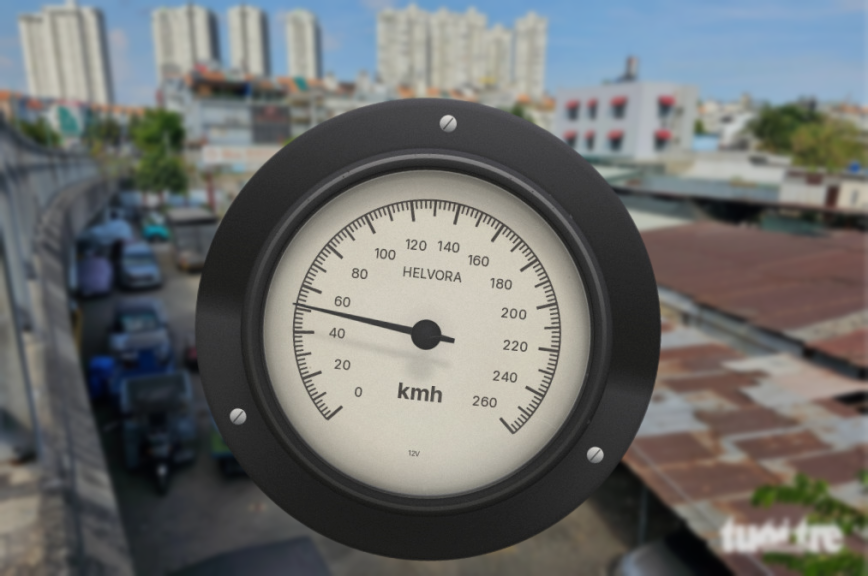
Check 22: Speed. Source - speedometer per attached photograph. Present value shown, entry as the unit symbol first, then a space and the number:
km/h 52
